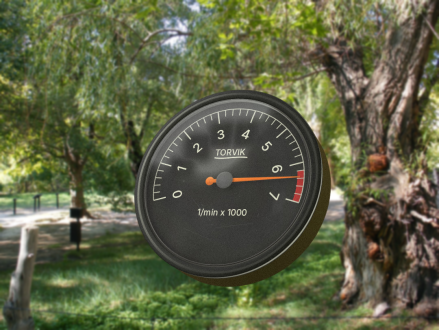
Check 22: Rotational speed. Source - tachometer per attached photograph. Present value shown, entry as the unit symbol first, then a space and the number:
rpm 6400
